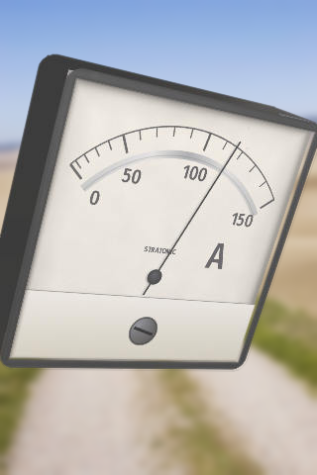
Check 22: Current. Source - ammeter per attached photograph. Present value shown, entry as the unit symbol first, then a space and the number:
A 115
